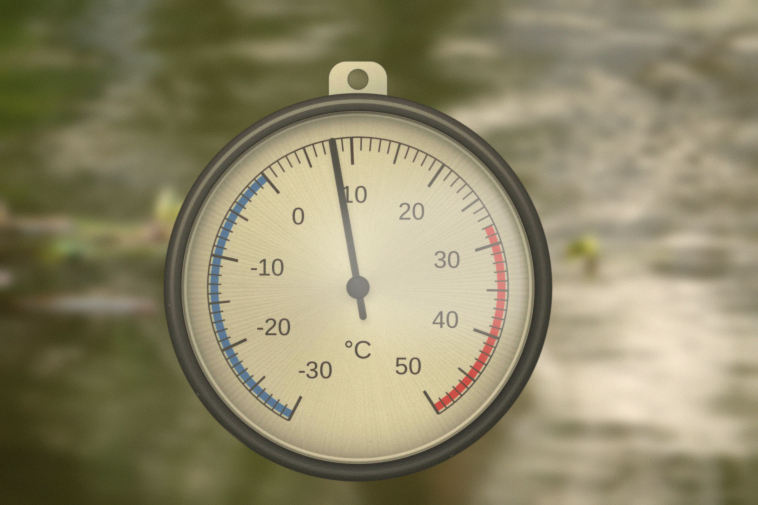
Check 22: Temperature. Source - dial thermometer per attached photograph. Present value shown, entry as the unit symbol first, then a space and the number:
°C 8
